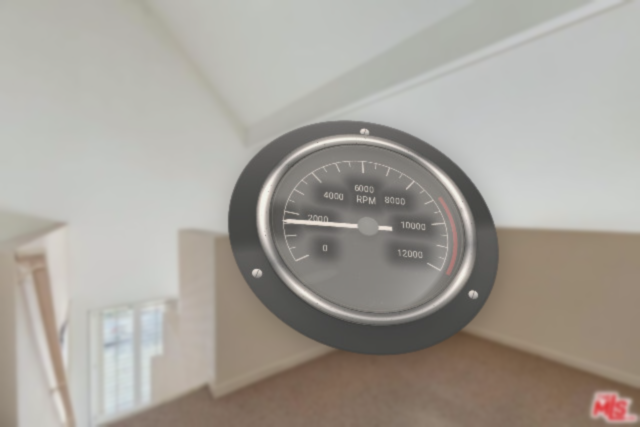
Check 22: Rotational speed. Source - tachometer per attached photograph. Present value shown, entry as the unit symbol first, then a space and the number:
rpm 1500
